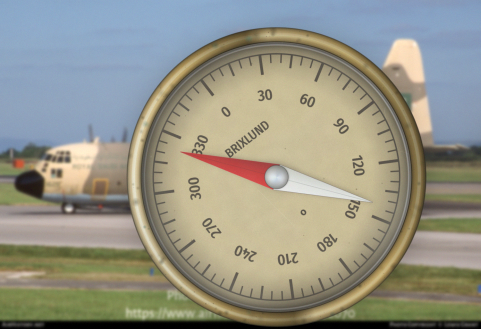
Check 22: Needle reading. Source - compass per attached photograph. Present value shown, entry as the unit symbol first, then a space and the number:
° 322.5
